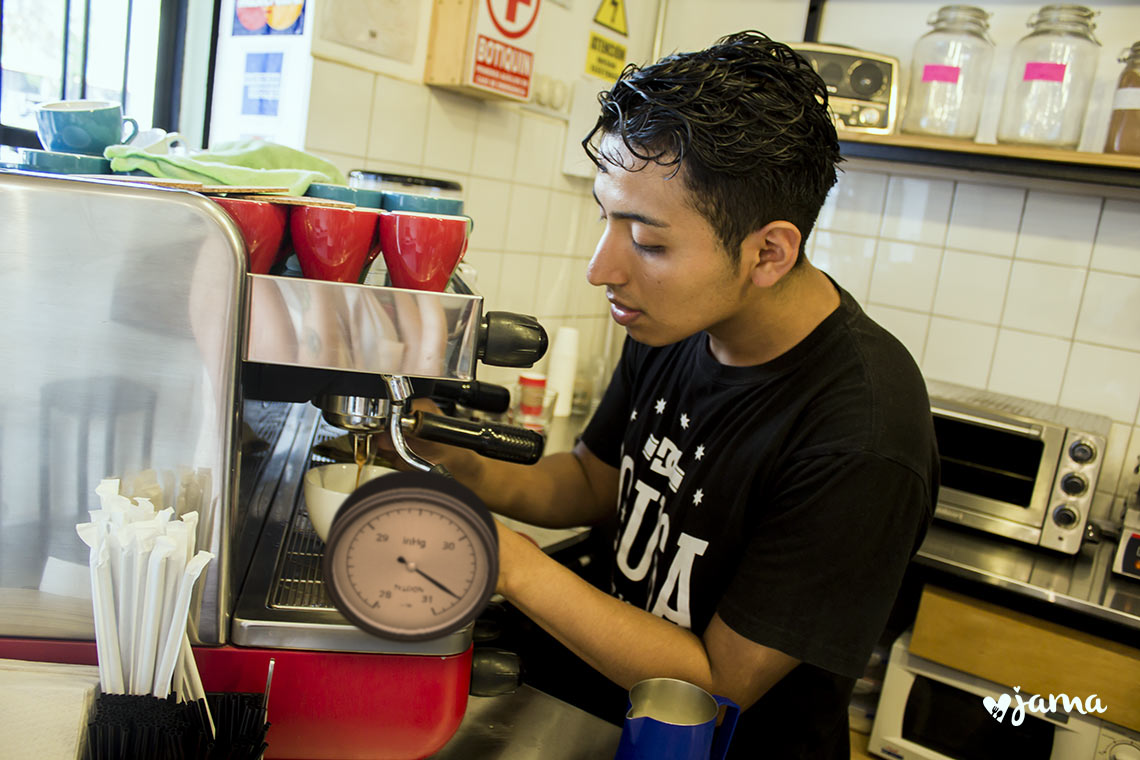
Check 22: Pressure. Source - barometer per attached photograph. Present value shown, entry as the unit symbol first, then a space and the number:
inHg 30.7
